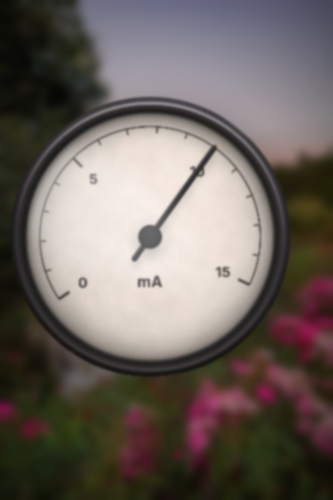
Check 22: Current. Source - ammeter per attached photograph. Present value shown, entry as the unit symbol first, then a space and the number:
mA 10
